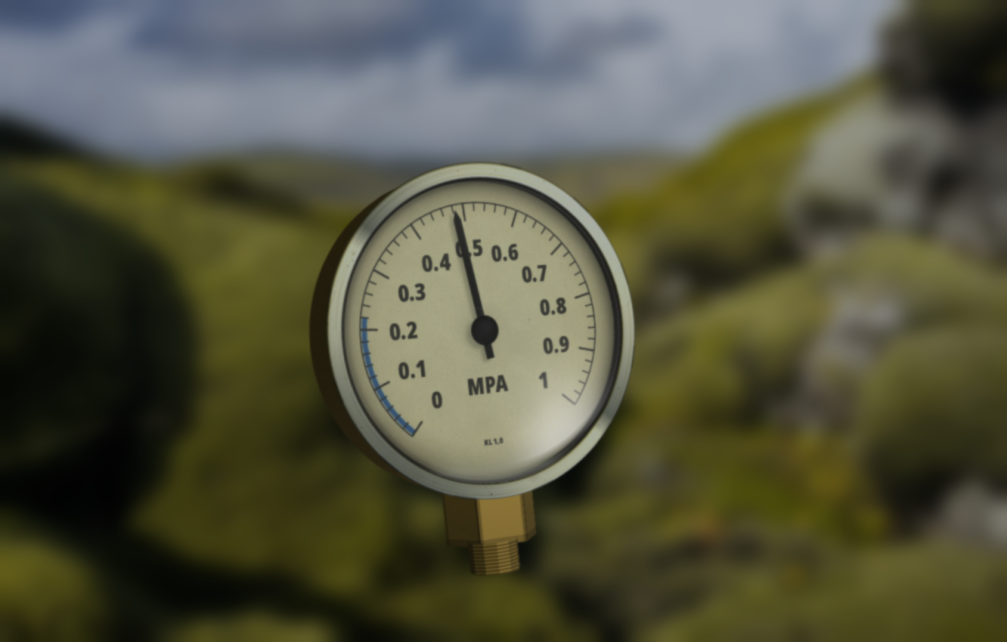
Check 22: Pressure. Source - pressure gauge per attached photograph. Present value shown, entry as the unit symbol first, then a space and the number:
MPa 0.48
